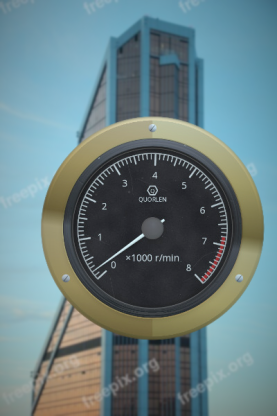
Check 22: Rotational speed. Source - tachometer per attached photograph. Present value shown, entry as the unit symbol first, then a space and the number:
rpm 200
